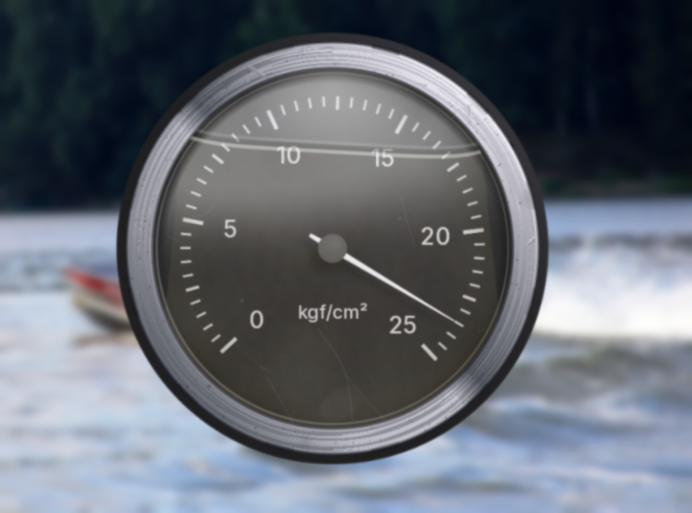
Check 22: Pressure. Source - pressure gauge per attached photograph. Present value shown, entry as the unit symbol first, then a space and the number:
kg/cm² 23.5
